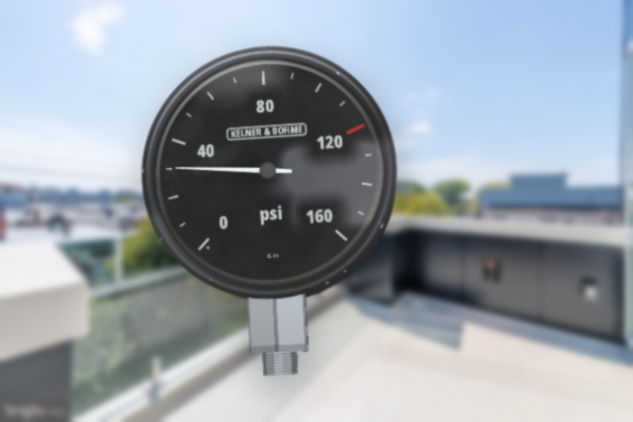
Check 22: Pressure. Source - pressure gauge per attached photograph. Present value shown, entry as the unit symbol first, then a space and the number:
psi 30
